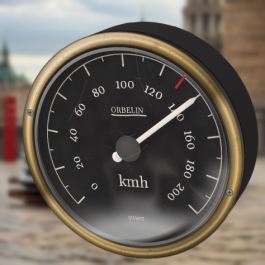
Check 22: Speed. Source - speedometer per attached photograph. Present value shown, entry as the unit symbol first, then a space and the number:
km/h 140
